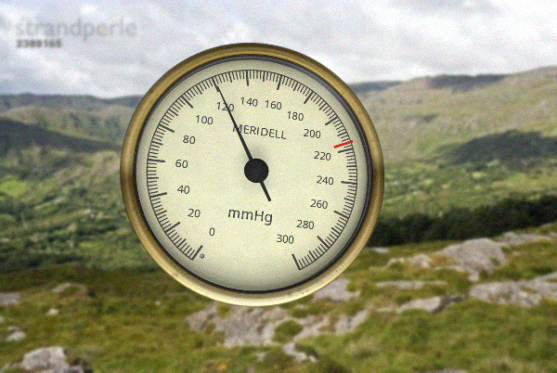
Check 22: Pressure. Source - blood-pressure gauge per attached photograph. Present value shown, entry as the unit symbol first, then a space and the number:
mmHg 120
